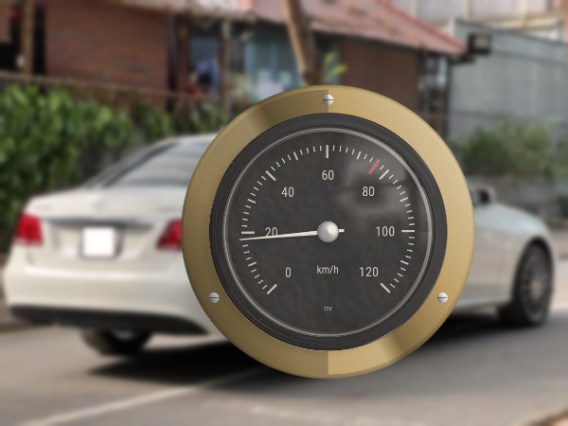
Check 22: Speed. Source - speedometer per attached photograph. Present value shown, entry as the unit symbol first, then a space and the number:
km/h 18
